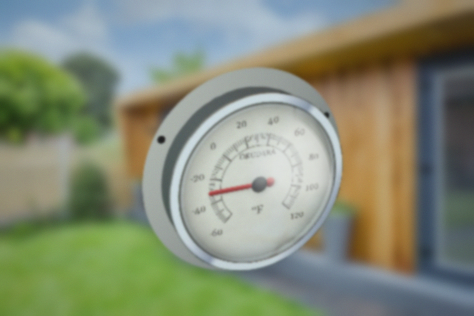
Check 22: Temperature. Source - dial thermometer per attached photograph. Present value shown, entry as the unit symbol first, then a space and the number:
°F -30
